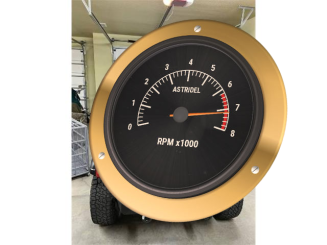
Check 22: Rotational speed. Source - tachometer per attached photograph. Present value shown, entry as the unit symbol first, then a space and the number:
rpm 7200
